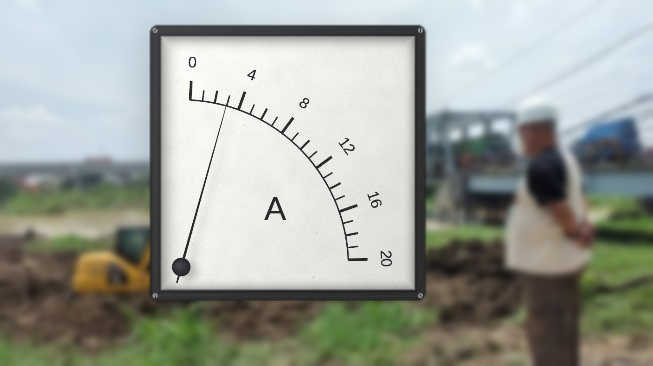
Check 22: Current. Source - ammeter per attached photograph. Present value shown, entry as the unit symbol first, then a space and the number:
A 3
